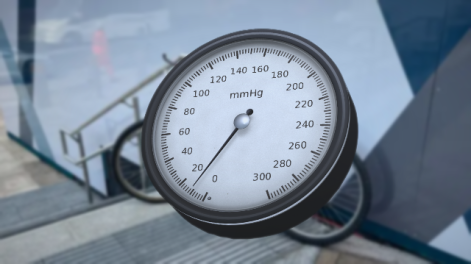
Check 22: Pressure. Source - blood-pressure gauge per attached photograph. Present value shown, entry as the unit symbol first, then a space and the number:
mmHg 10
